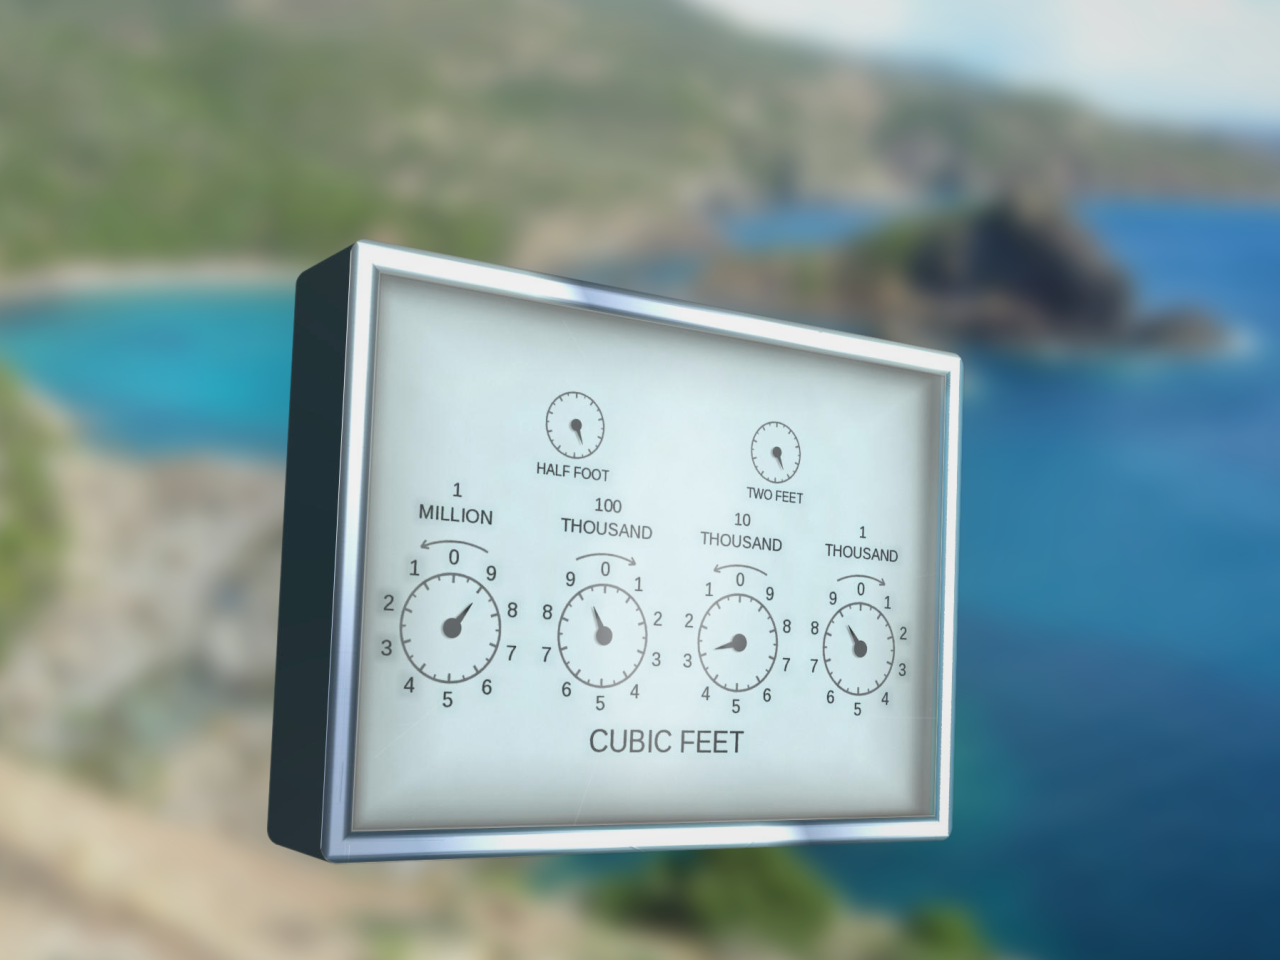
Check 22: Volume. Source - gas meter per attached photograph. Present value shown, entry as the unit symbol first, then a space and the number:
ft³ 892900
